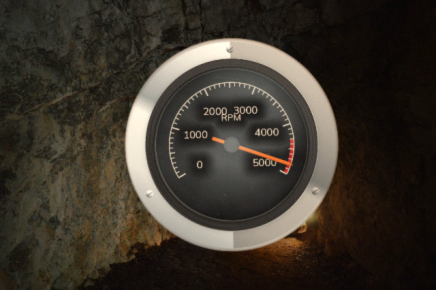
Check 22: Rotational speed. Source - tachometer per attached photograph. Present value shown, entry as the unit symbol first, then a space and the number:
rpm 4800
